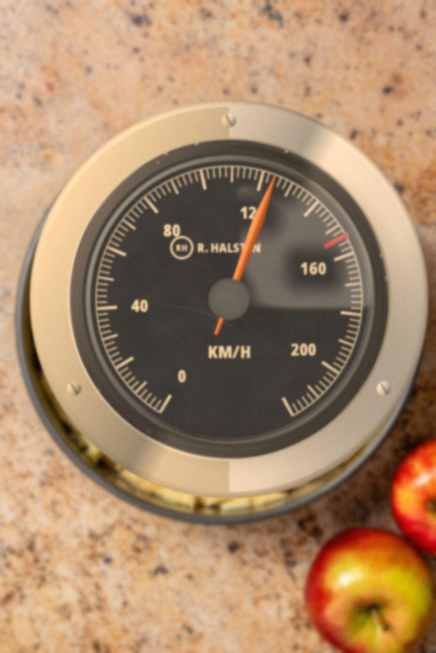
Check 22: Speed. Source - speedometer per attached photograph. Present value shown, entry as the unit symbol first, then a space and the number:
km/h 124
